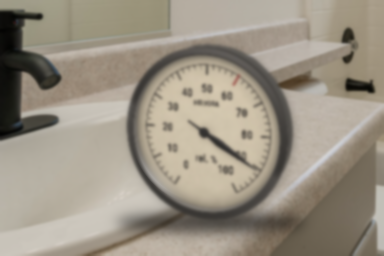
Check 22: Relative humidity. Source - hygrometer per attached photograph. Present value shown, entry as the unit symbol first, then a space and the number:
% 90
